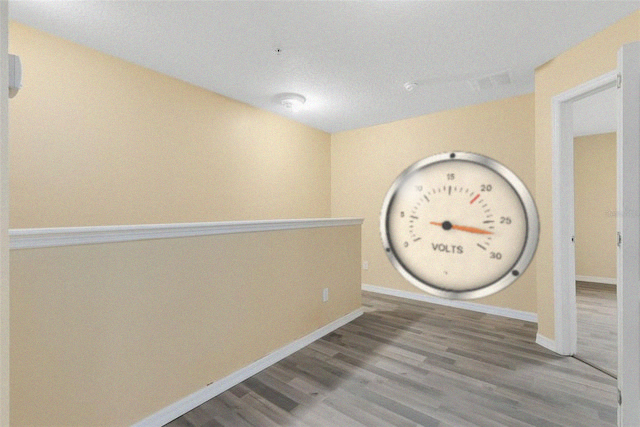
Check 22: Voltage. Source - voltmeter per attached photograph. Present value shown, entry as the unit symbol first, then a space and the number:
V 27
